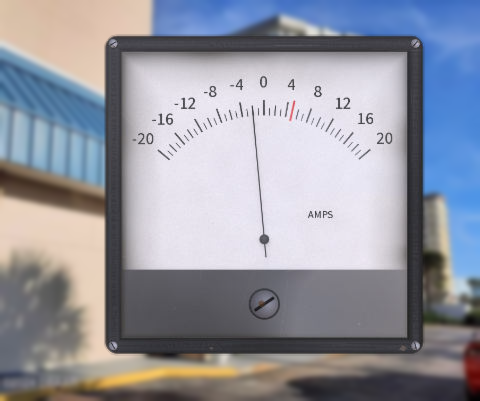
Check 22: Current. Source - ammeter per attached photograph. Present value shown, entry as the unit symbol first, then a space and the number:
A -2
